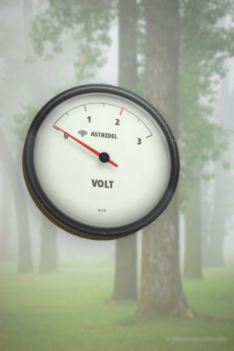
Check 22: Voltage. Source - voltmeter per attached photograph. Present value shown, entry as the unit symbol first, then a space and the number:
V 0
